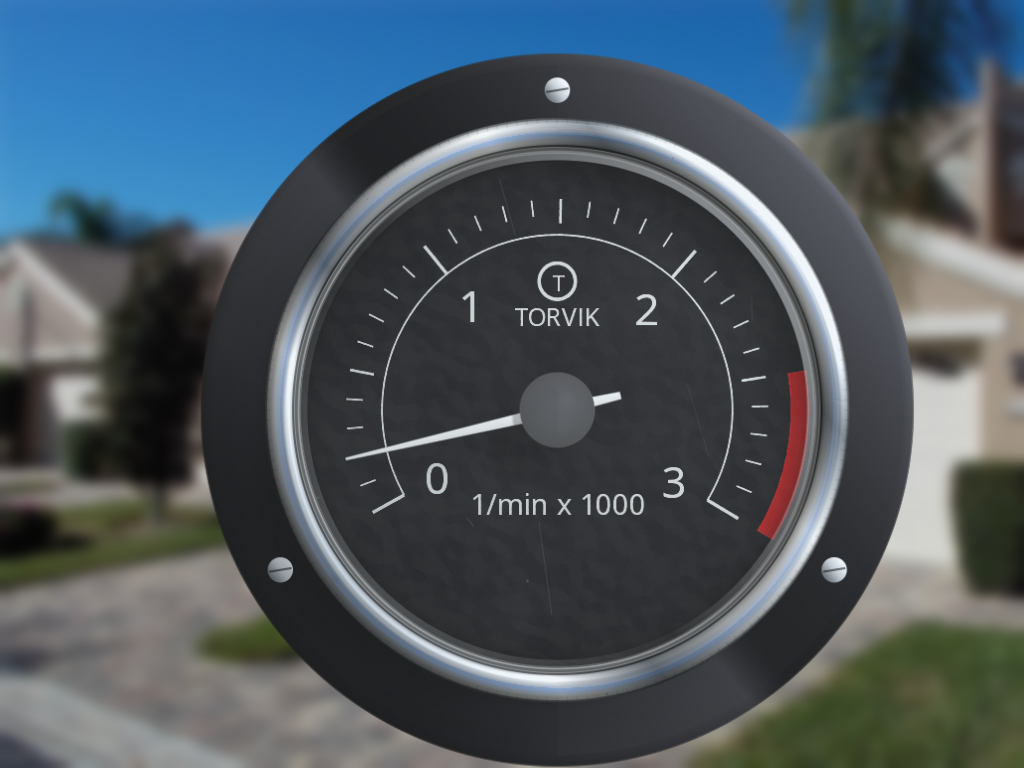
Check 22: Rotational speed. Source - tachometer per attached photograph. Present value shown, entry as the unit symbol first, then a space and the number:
rpm 200
